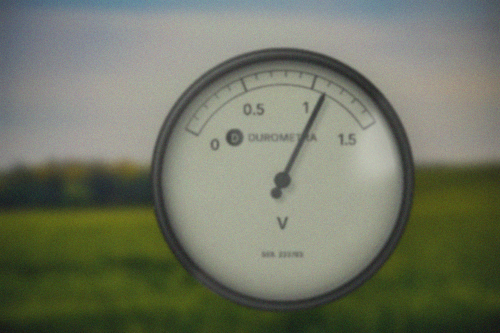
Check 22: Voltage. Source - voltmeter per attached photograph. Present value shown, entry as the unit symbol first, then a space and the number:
V 1.1
